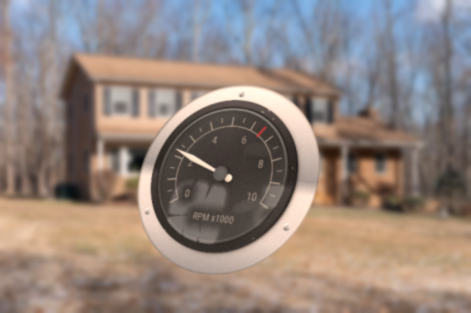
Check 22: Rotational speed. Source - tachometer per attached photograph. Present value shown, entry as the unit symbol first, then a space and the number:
rpm 2250
